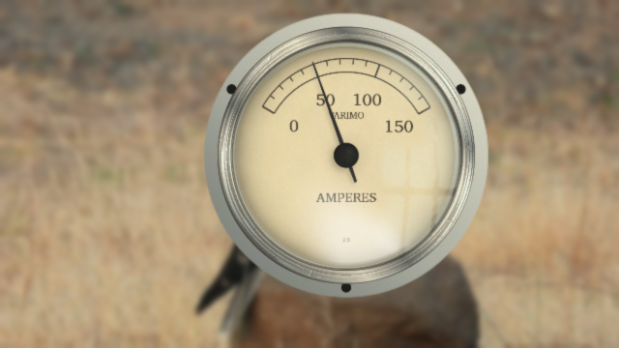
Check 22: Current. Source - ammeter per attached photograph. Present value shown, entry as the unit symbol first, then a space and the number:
A 50
